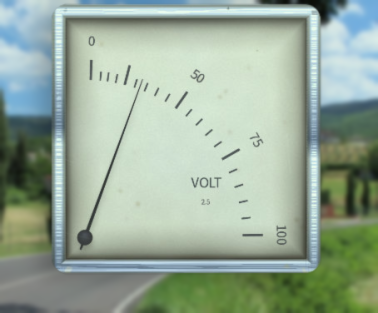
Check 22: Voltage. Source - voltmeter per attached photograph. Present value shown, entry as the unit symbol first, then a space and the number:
V 32.5
